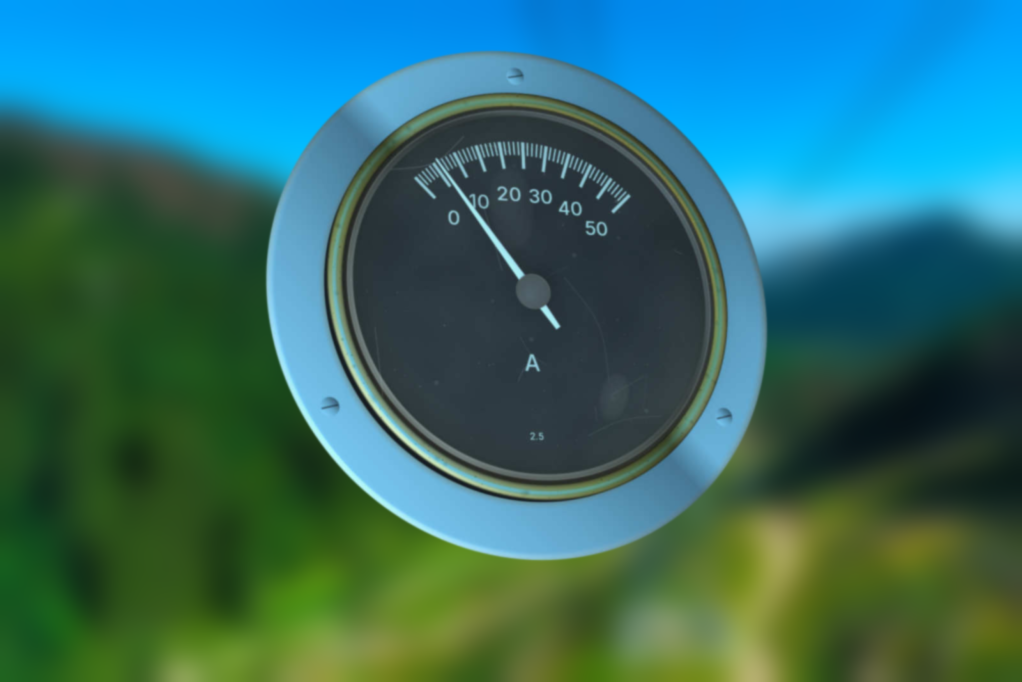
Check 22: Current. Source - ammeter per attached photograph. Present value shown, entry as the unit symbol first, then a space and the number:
A 5
